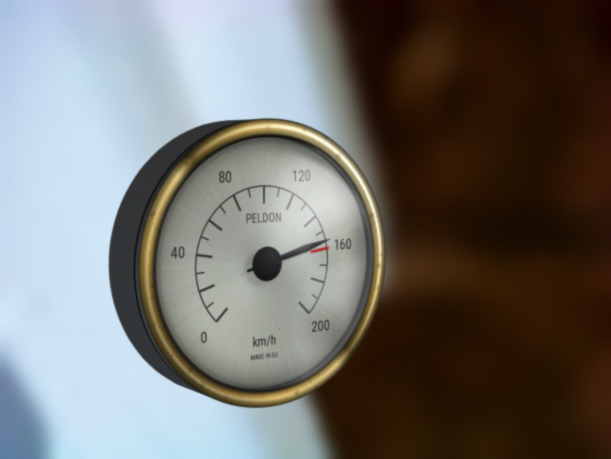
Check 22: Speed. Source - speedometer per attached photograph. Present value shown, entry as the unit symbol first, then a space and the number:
km/h 155
